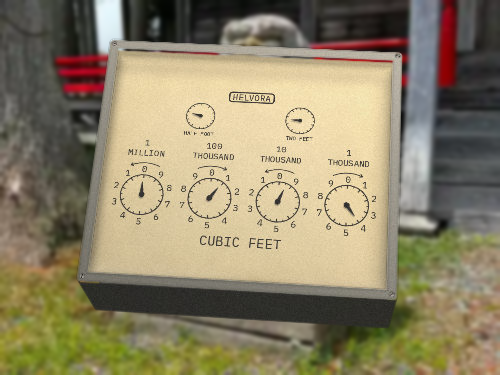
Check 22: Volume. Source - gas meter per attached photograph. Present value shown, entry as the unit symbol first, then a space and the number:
ft³ 9400
